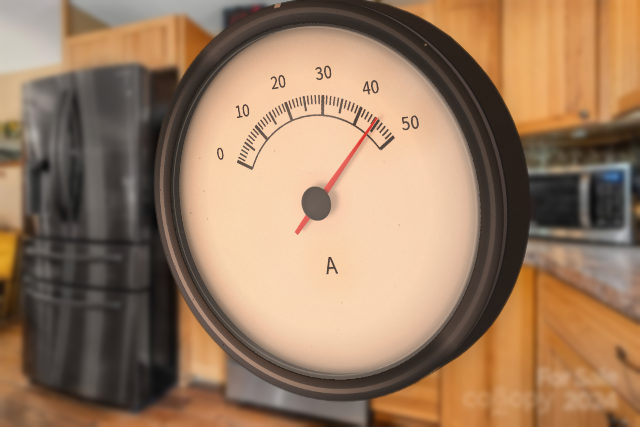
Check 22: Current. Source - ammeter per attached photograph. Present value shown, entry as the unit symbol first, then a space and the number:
A 45
